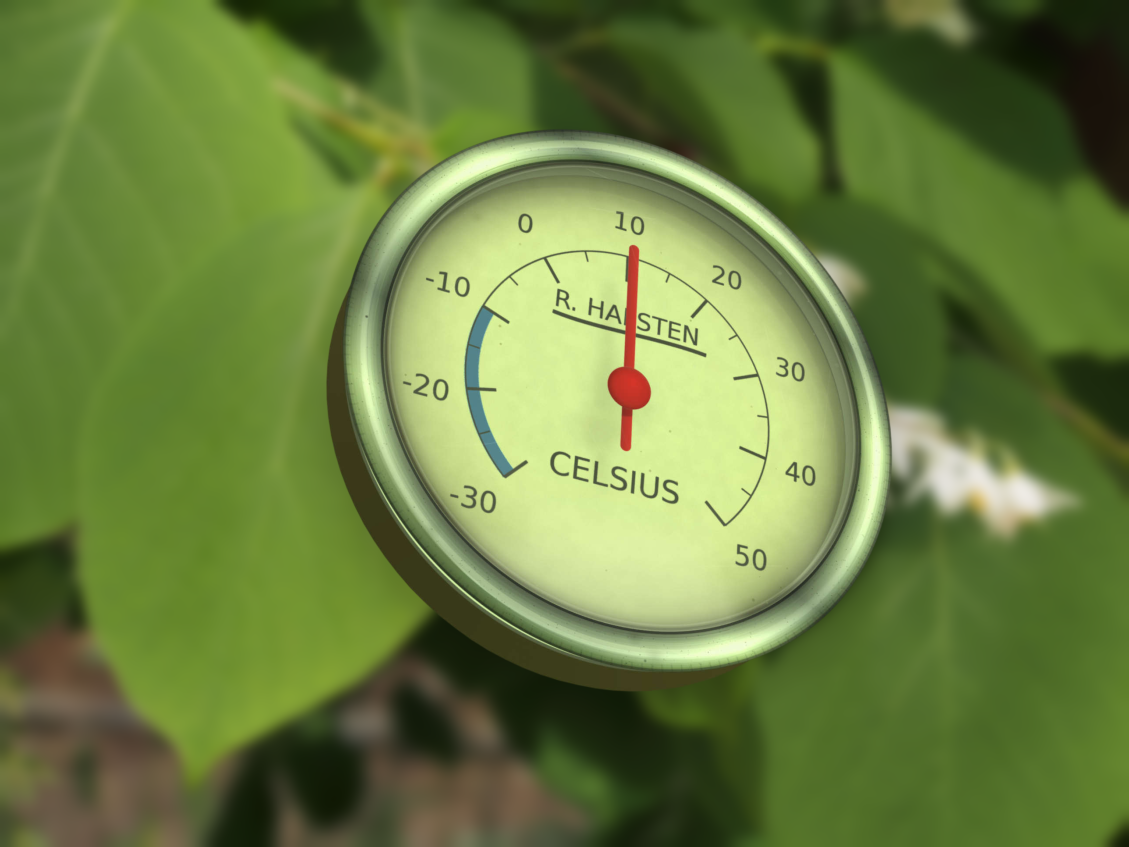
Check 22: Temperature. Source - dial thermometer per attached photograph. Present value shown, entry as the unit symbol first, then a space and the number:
°C 10
